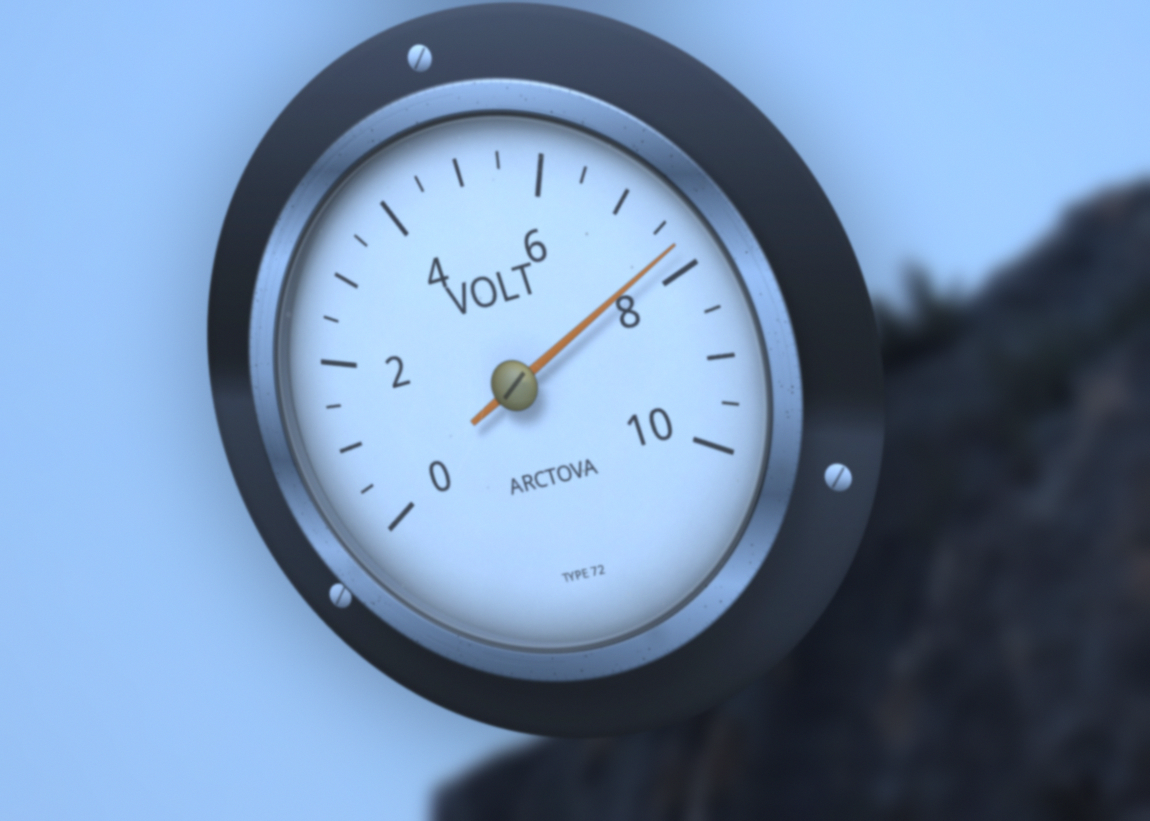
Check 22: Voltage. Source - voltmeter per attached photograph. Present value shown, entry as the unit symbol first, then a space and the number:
V 7.75
